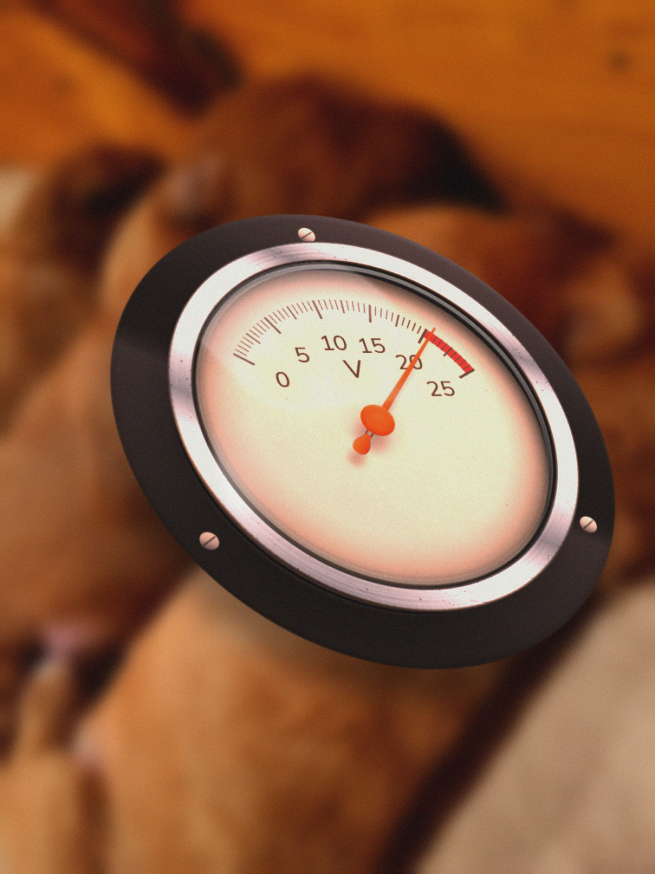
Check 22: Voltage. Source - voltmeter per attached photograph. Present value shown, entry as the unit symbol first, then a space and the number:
V 20.5
